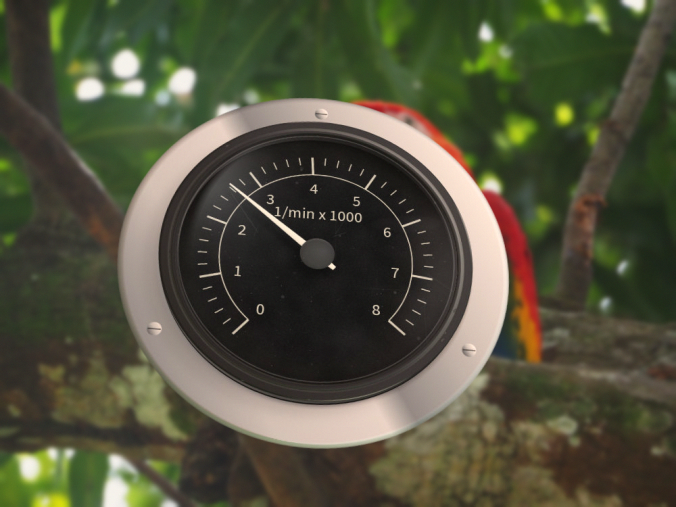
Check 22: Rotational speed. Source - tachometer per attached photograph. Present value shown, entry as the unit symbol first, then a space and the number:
rpm 2600
